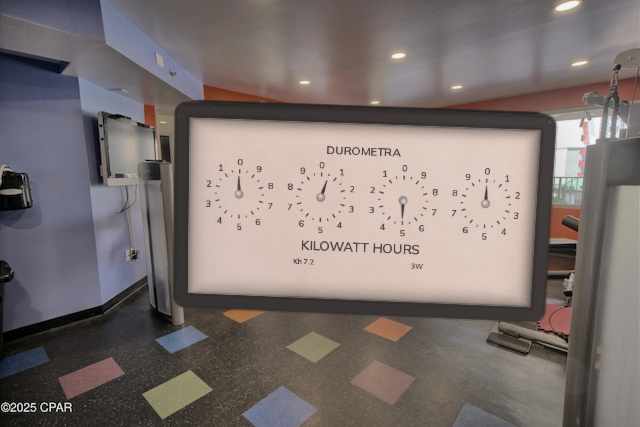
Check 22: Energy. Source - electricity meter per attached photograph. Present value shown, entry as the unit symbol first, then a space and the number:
kWh 50
